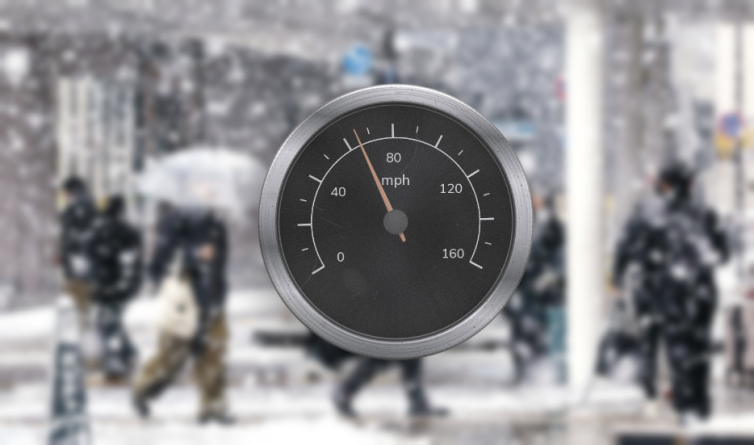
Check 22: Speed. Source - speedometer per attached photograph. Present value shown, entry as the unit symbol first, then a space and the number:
mph 65
